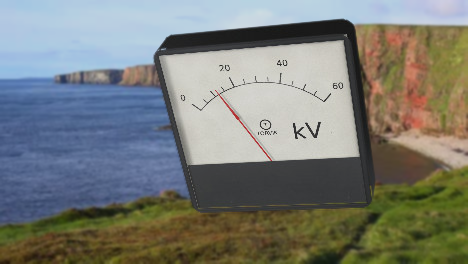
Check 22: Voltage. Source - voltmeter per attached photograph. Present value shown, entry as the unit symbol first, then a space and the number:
kV 12.5
